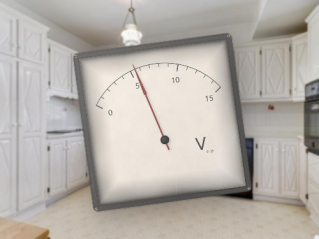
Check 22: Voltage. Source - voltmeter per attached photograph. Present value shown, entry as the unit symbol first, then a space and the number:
V 5.5
